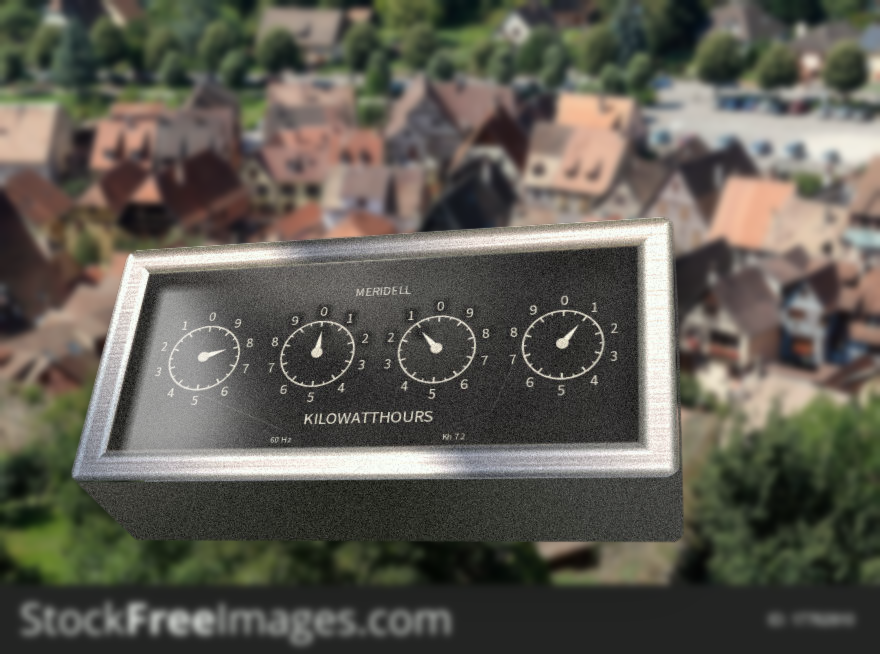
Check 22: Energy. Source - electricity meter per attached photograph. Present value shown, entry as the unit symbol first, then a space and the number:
kWh 8011
